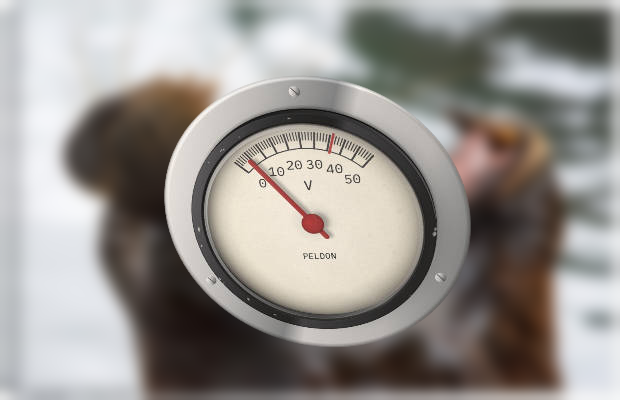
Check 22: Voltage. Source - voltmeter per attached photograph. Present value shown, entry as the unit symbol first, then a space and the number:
V 5
